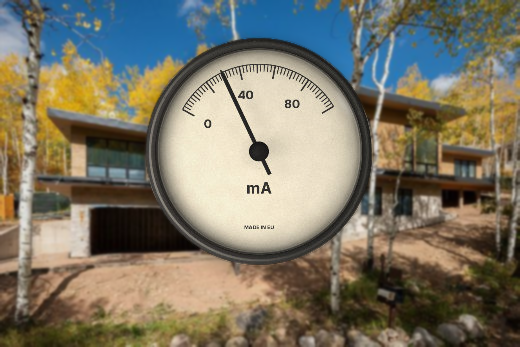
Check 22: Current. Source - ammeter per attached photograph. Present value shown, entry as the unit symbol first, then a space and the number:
mA 30
